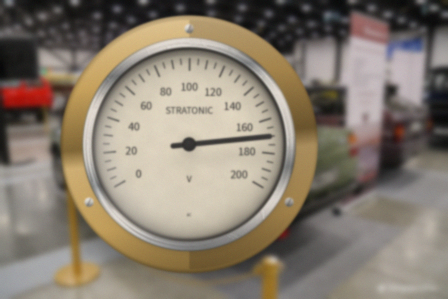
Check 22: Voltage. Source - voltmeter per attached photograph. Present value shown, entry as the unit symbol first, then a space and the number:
V 170
